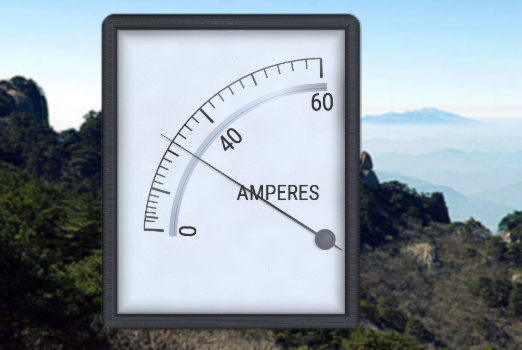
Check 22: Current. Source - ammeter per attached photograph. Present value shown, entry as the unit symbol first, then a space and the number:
A 32
